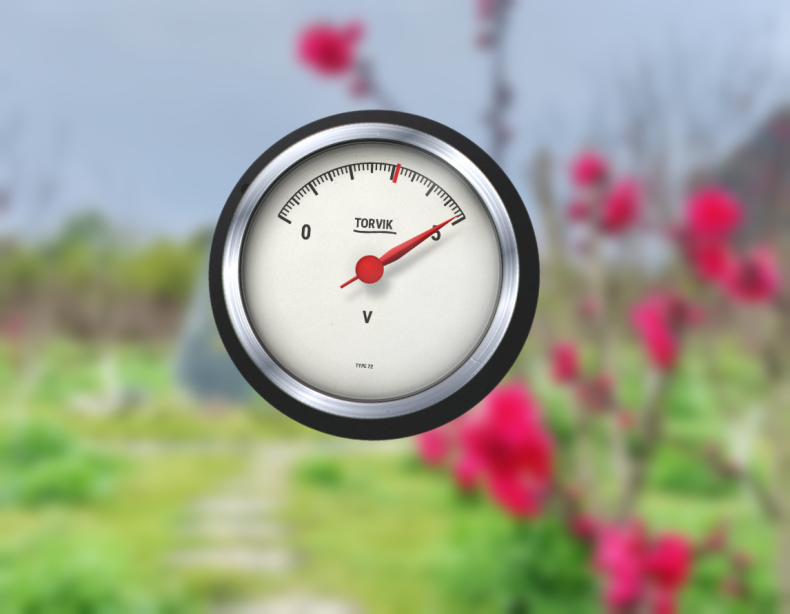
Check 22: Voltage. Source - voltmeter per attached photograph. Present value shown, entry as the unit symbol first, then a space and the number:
V 4.9
